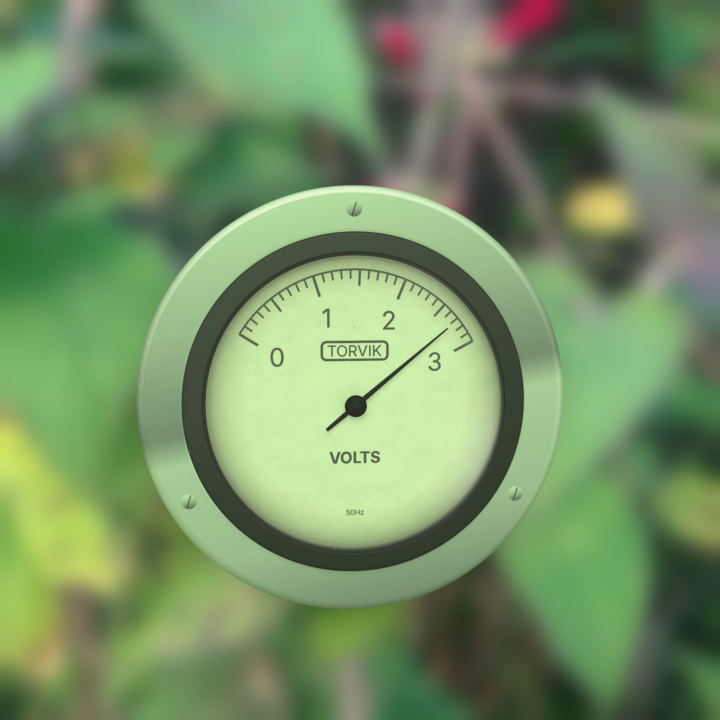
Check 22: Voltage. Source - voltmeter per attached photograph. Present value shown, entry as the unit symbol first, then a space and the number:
V 2.7
